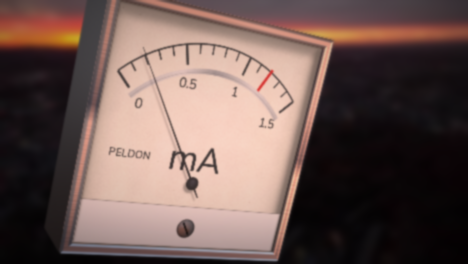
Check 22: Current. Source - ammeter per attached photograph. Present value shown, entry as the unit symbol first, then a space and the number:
mA 0.2
